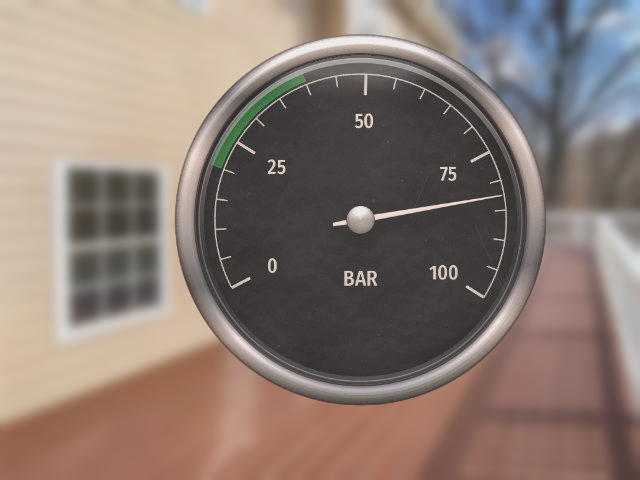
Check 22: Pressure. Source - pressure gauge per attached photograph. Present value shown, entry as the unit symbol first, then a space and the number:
bar 82.5
